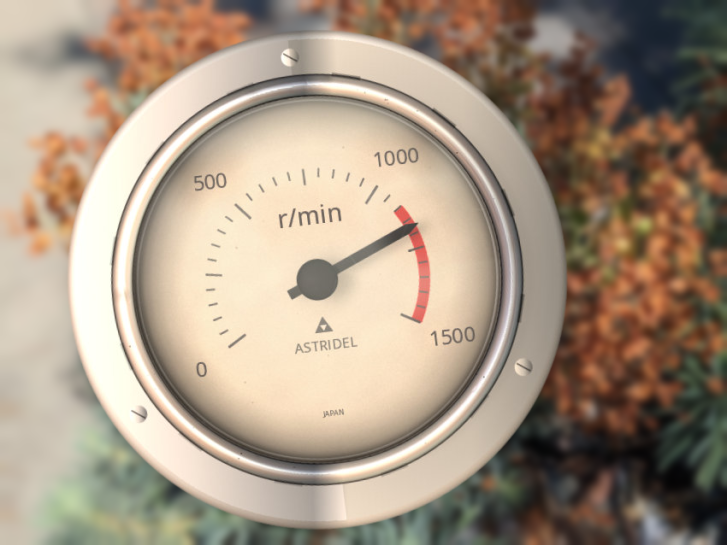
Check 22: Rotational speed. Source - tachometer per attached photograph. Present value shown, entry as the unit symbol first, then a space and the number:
rpm 1175
